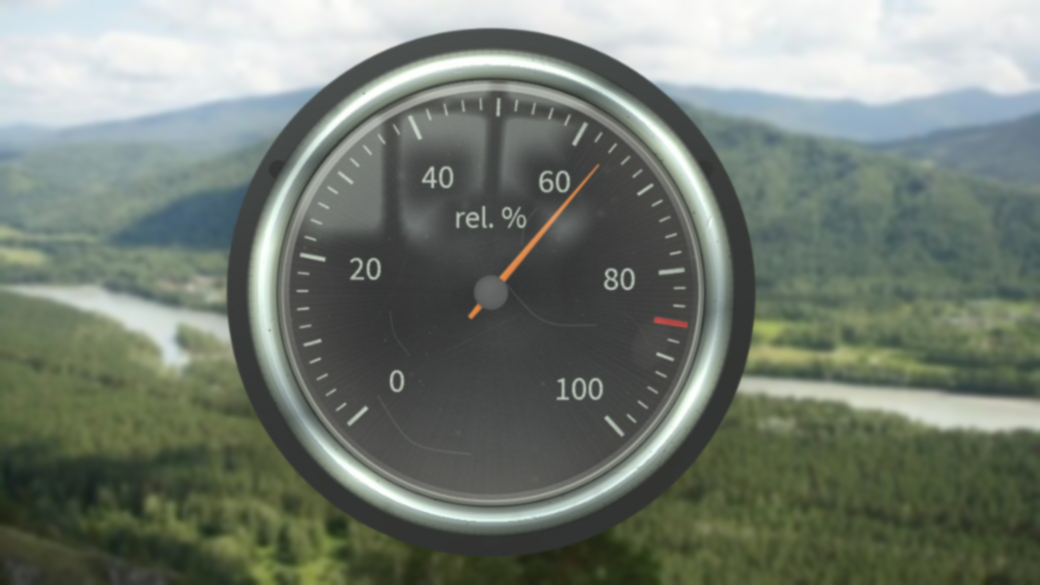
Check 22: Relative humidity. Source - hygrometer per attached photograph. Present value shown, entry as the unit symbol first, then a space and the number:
% 64
